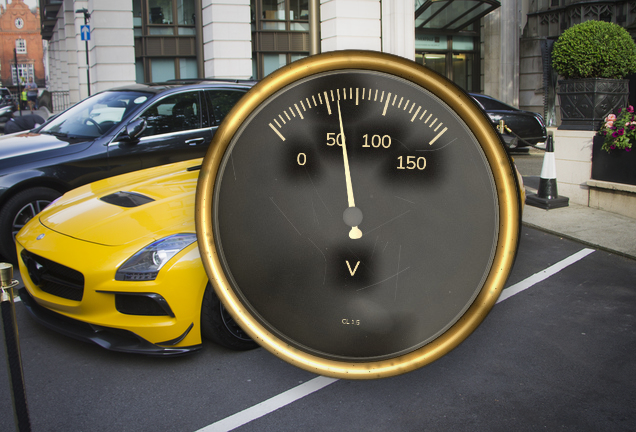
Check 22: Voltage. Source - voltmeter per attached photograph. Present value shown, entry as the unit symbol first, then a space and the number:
V 60
